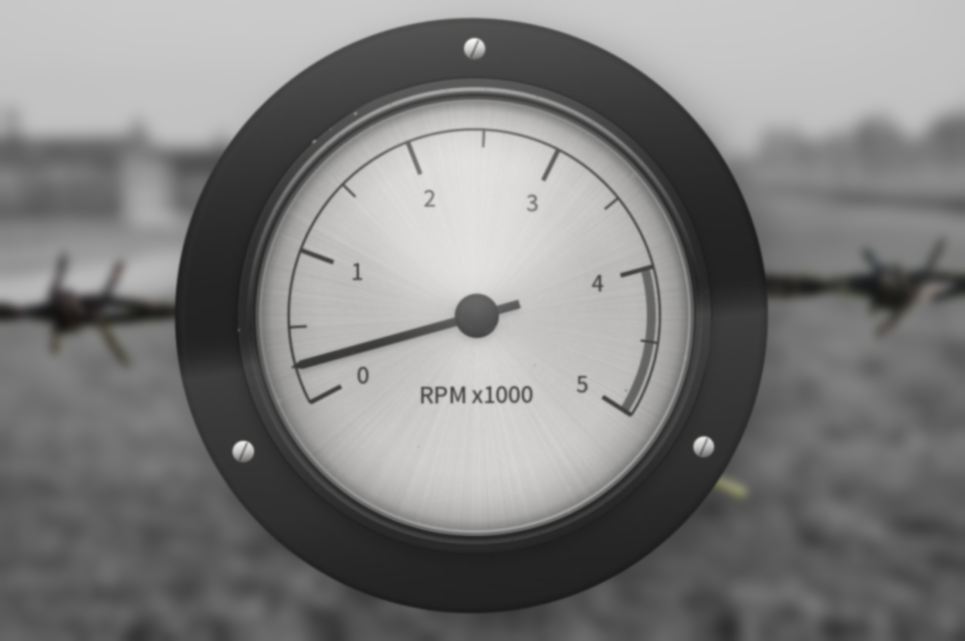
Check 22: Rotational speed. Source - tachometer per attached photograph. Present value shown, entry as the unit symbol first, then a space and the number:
rpm 250
